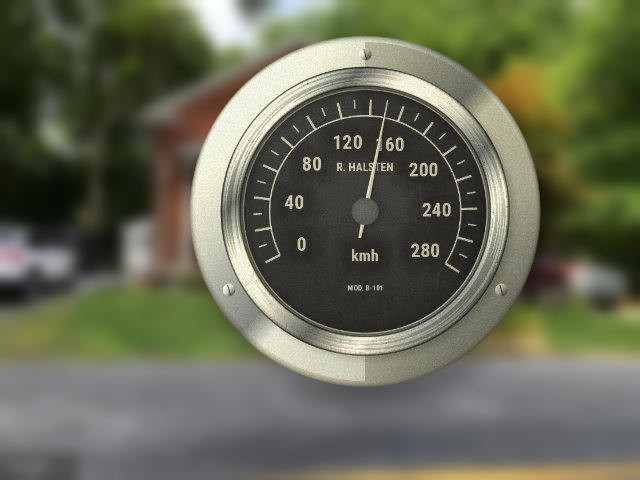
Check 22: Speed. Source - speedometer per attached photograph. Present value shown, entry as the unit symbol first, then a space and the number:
km/h 150
